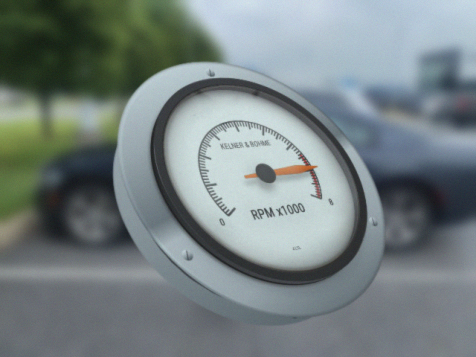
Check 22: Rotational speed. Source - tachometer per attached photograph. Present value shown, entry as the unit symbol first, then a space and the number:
rpm 7000
